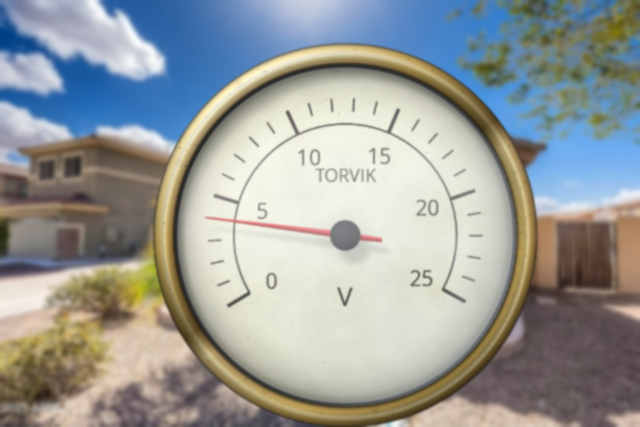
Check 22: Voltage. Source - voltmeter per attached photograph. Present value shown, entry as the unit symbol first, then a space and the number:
V 4
